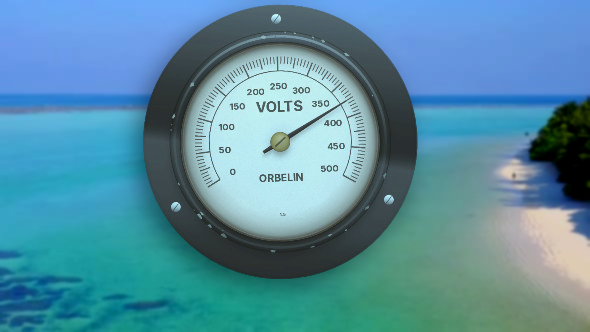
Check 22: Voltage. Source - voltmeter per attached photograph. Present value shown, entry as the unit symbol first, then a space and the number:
V 375
